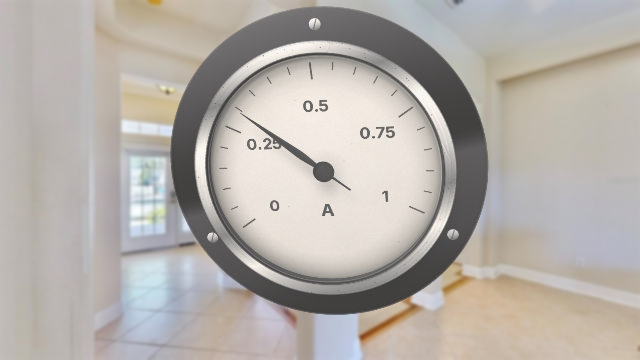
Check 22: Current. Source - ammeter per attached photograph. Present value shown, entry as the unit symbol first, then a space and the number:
A 0.3
